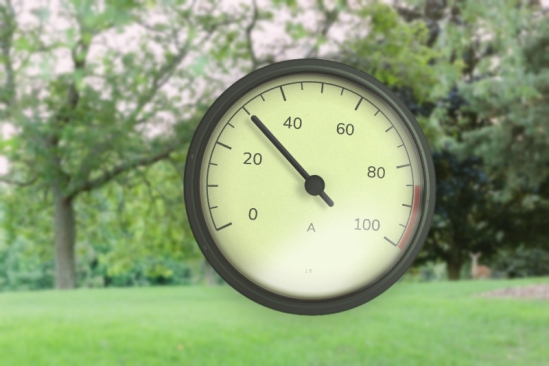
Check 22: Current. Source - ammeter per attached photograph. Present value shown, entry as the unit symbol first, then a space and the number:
A 30
